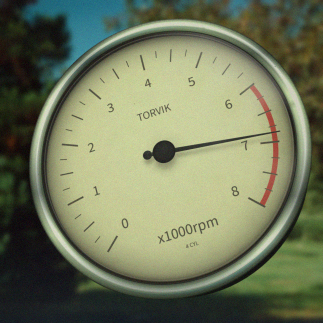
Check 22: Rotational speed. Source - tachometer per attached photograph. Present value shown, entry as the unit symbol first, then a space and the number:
rpm 6875
